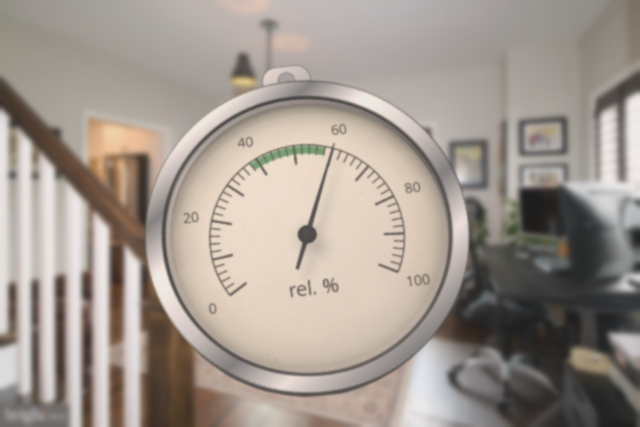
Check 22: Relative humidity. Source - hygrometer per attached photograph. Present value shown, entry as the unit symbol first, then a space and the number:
% 60
